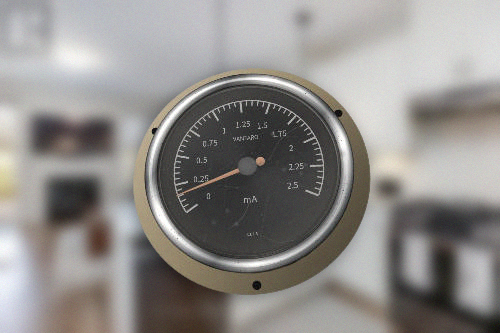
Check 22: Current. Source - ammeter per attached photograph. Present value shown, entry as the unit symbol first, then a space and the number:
mA 0.15
